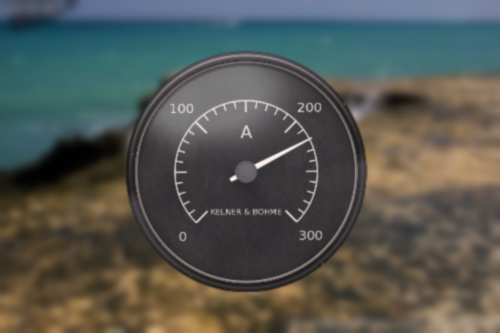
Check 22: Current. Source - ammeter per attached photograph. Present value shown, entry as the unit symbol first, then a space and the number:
A 220
